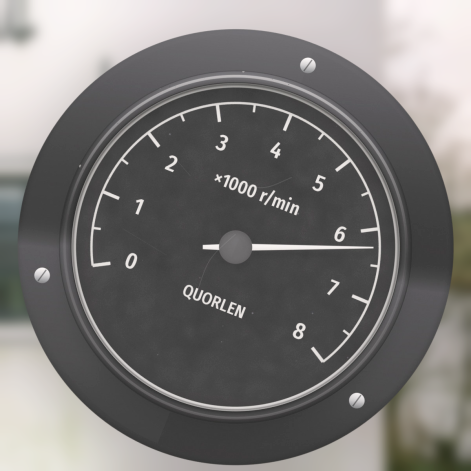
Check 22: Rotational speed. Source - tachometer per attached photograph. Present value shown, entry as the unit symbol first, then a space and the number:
rpm 6250
